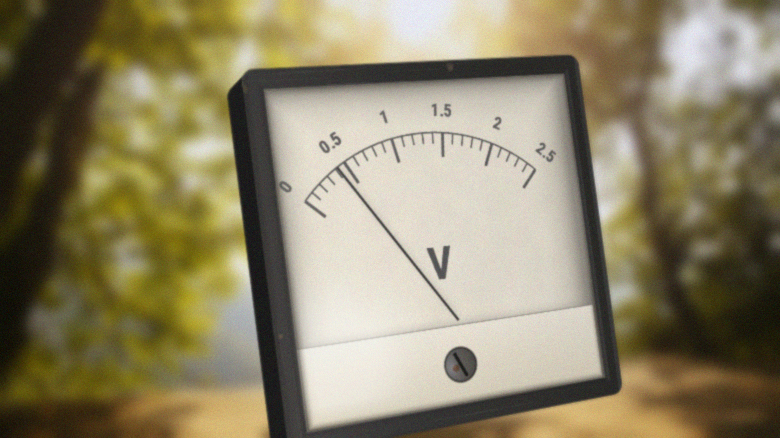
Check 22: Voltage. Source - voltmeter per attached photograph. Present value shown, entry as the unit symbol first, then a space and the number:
V 0.4
